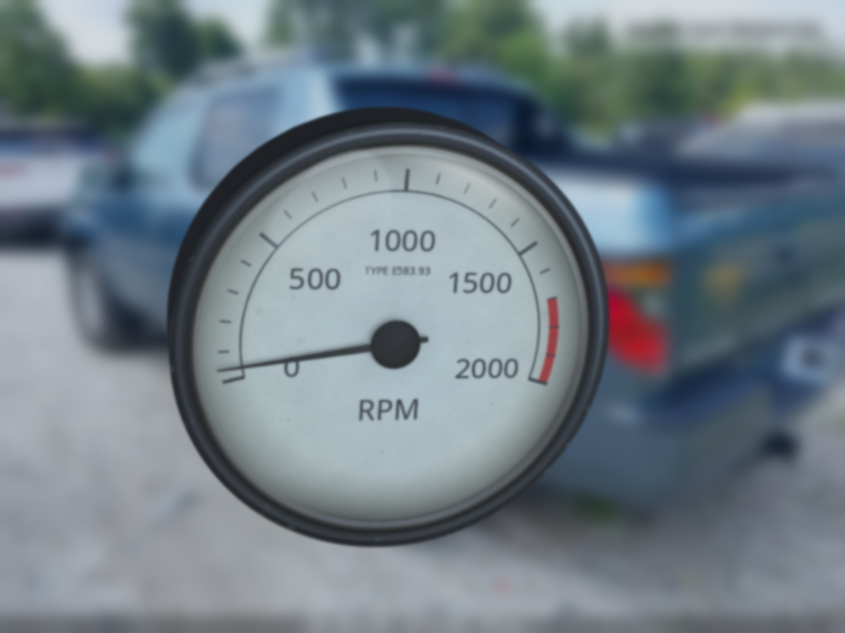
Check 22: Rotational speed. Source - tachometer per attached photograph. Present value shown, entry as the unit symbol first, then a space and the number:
rpm 50
